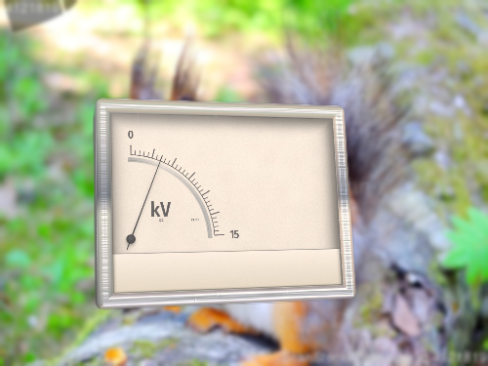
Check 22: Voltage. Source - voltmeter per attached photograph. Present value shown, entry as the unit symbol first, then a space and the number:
kV 3.5
